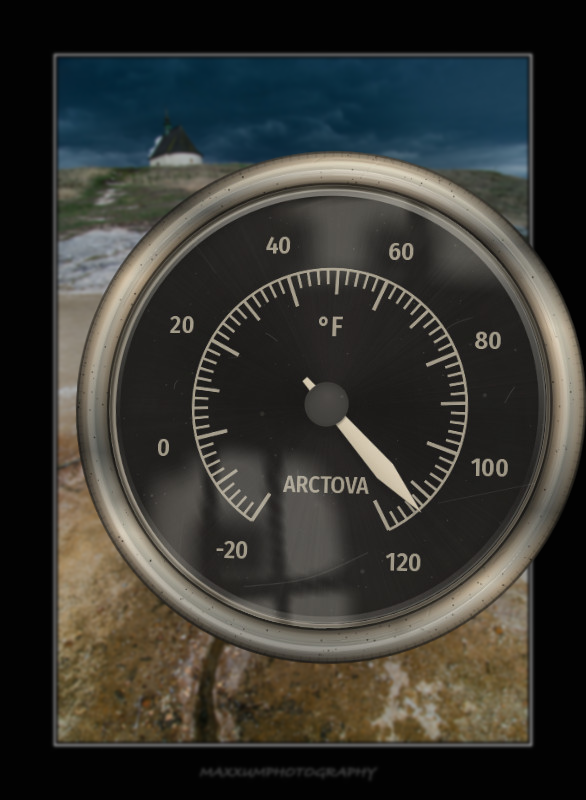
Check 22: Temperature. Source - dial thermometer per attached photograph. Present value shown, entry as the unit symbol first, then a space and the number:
°F 113
